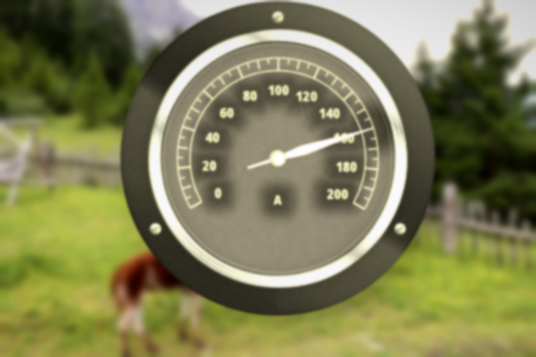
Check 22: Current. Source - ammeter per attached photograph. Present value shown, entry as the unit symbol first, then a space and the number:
A 160
